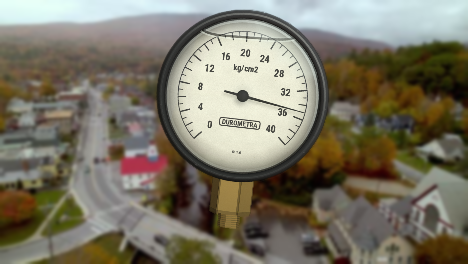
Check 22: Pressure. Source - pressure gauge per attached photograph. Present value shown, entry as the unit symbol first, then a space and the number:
kg/cm² 35
